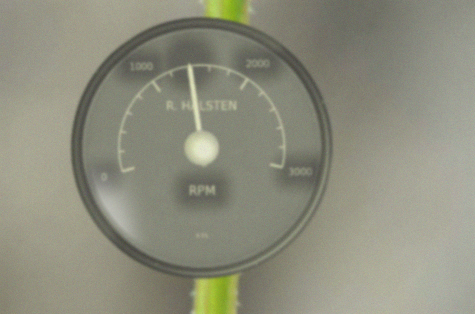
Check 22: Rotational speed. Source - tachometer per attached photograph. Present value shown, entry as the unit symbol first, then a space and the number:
rpm 1400
